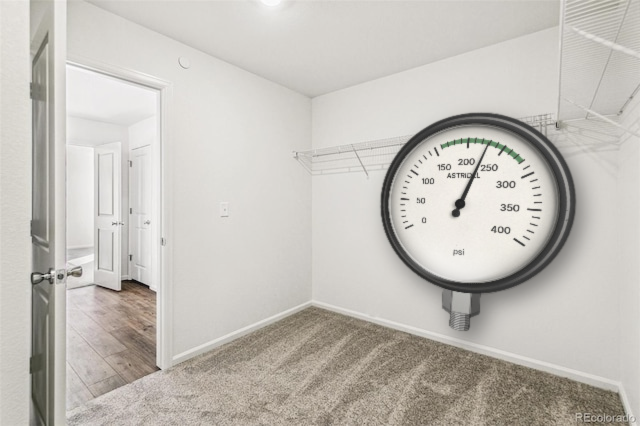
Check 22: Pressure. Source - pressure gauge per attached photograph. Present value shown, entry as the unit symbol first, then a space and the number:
psi 230
